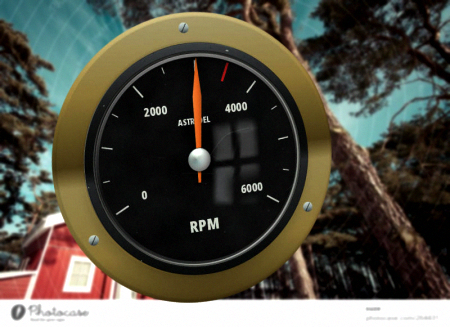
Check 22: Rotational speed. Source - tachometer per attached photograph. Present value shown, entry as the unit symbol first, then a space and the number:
rpm 3000
